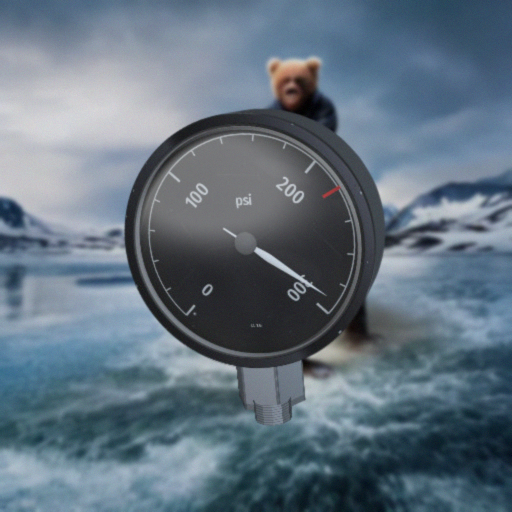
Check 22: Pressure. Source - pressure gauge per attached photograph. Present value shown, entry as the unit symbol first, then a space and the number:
psi 290
